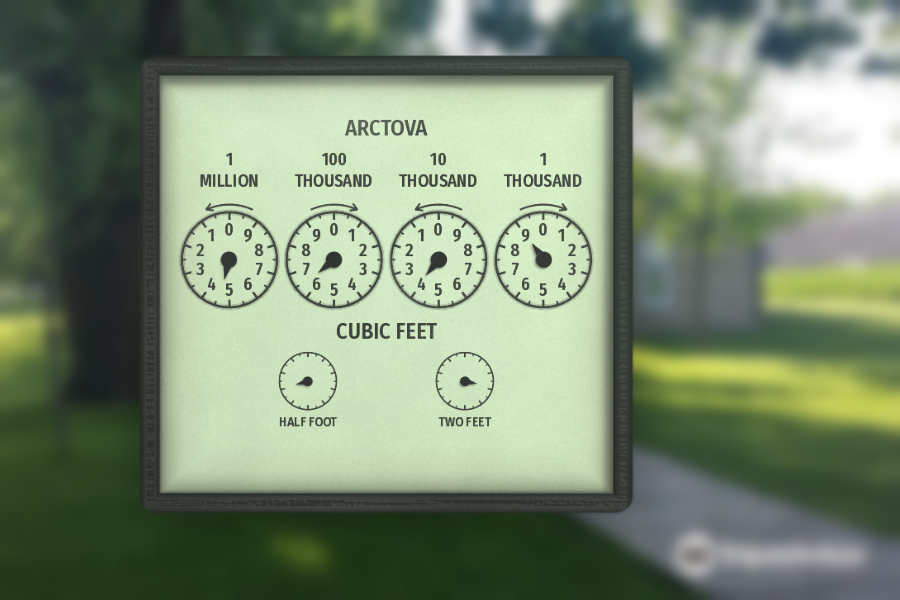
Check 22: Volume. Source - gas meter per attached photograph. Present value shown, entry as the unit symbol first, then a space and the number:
ft³ 463900
